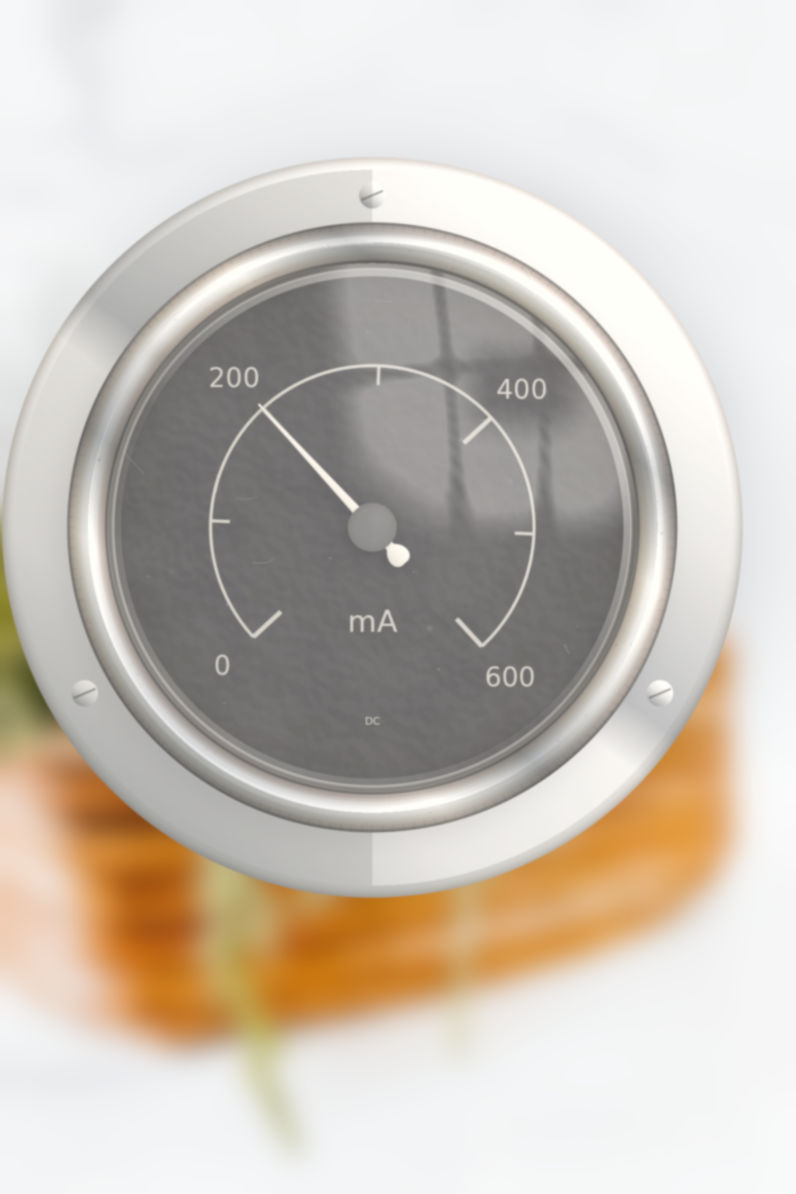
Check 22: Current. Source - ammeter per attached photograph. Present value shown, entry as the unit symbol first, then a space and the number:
mA 200
